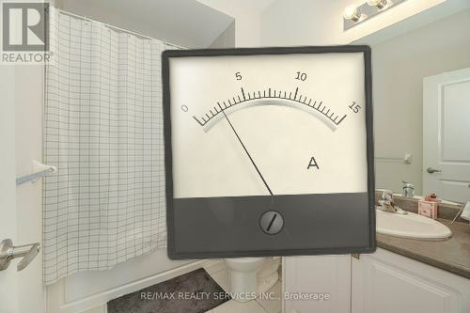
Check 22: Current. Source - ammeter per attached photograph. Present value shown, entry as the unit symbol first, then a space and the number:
A 2.5
